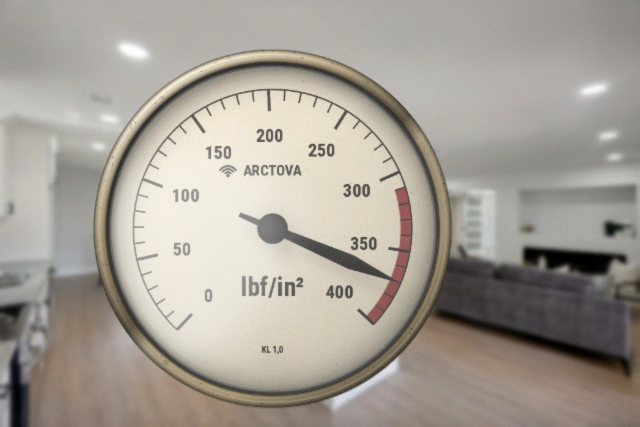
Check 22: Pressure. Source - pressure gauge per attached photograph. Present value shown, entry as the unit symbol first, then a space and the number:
psi 370
